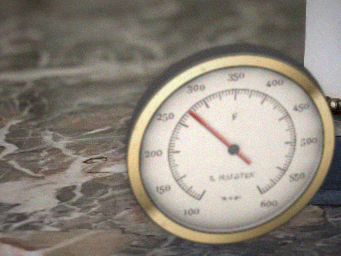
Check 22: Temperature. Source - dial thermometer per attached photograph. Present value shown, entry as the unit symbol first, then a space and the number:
°F 275
